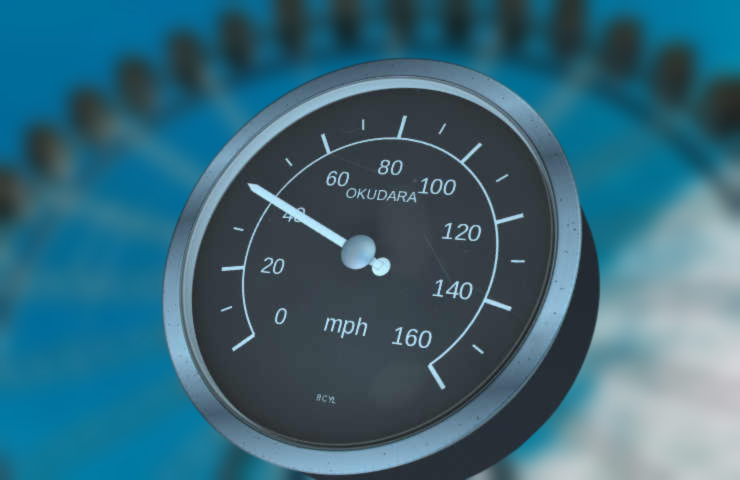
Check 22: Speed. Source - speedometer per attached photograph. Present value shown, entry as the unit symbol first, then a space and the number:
mph 40
